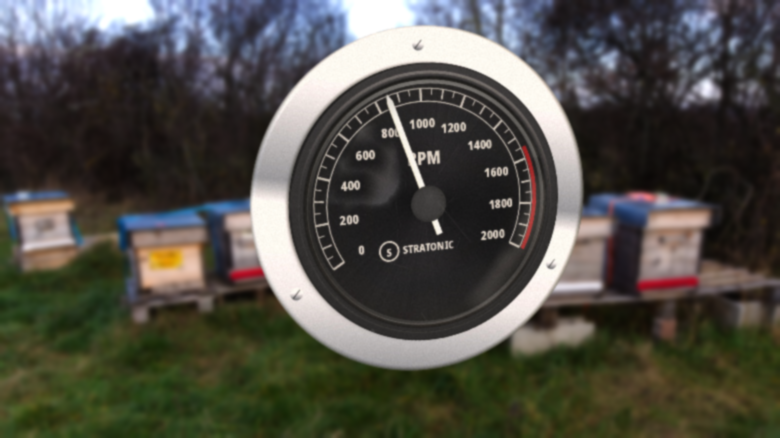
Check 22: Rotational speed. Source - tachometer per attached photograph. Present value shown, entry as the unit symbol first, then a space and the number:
rpm 850
